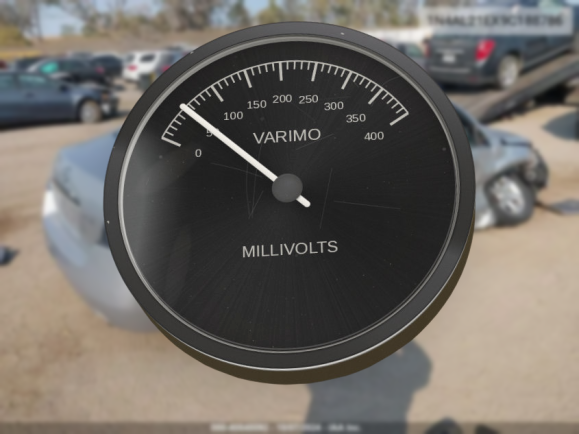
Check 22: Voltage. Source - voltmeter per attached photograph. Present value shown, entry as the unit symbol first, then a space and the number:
mV 50
